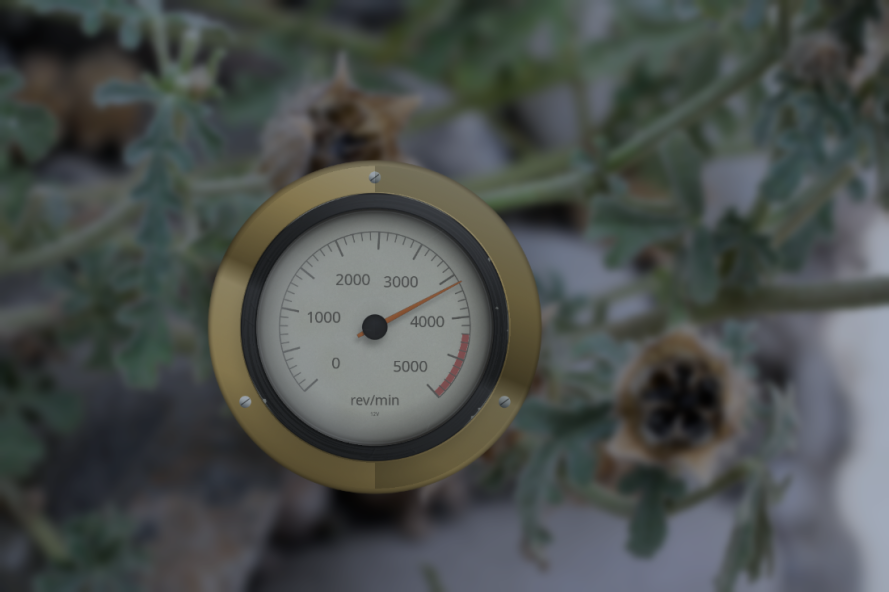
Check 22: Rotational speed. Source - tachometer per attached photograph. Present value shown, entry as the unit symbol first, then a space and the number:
rpm 3600
